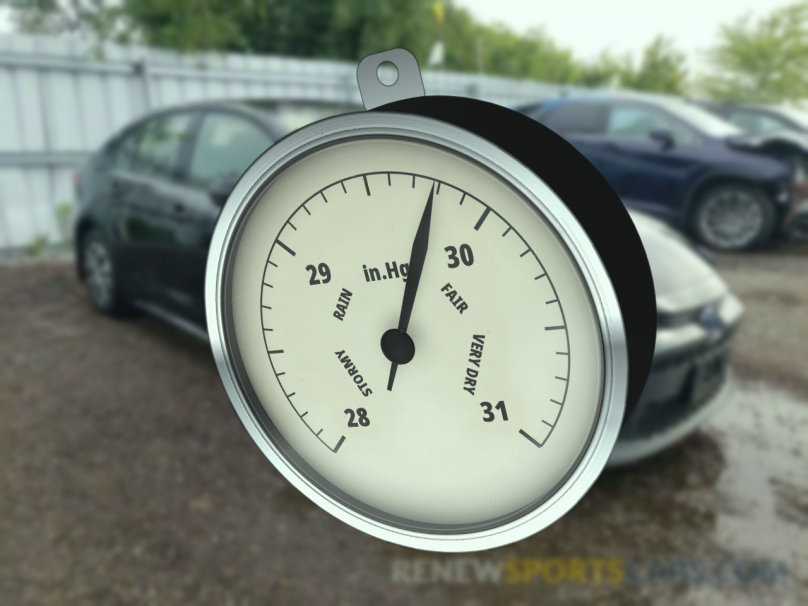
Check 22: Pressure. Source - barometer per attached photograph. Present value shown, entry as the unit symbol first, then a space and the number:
inHg 29.8
